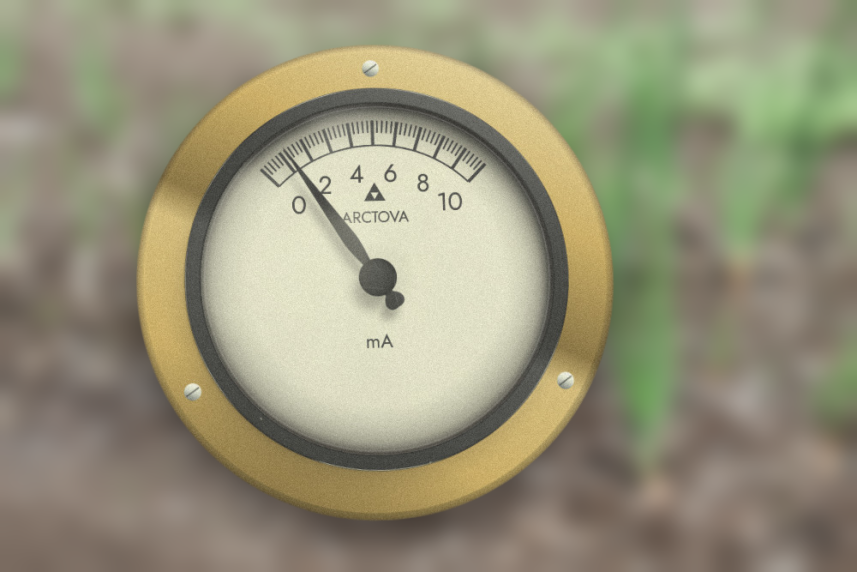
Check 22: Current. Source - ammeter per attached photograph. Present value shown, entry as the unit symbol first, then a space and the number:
mA 1.2
